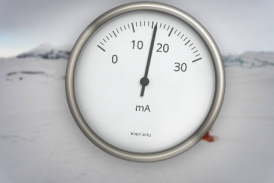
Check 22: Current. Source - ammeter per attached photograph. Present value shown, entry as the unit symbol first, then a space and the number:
mA 16
